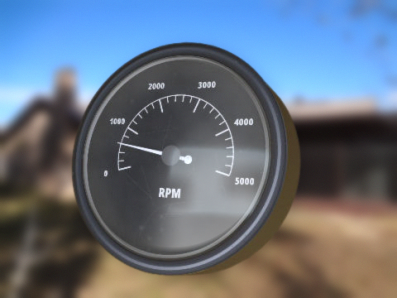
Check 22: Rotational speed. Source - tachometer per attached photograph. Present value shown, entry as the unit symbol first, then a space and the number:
rpm 600
